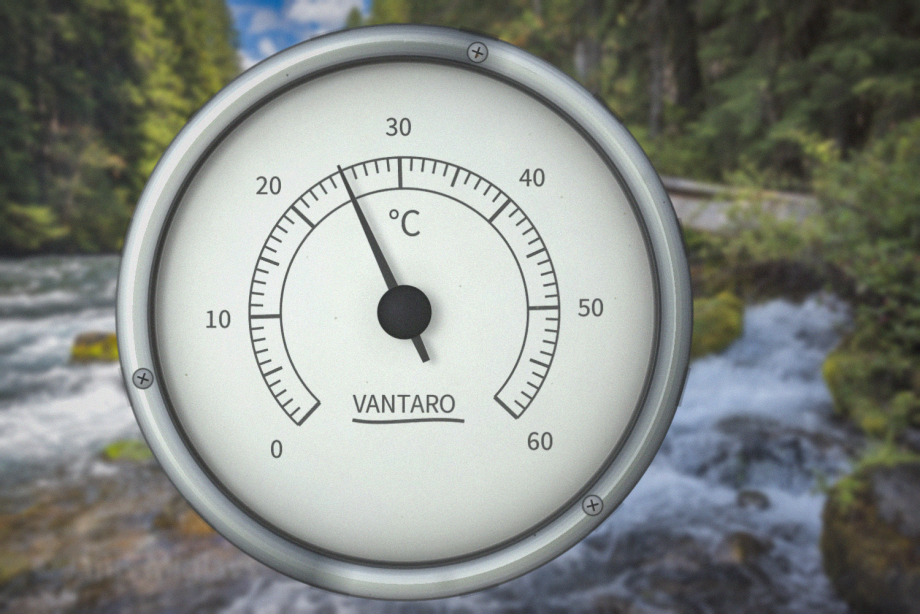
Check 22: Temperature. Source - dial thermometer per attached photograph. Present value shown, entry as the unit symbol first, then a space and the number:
°C 25
